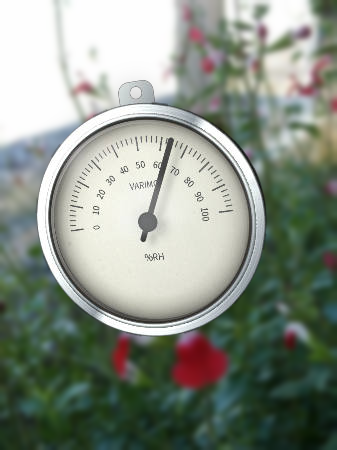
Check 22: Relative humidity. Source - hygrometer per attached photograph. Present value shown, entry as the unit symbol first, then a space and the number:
% 64
